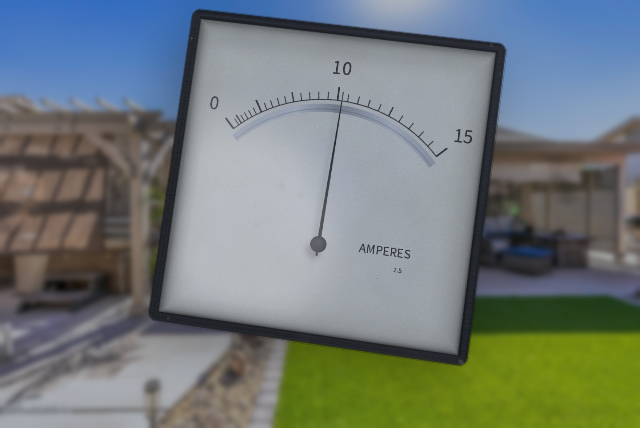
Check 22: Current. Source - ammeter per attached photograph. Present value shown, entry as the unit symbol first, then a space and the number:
A 10.25
